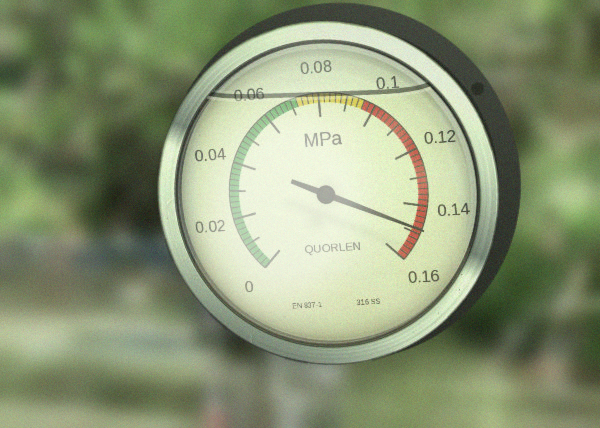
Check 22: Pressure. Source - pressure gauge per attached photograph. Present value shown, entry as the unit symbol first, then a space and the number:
MPa 0.148
